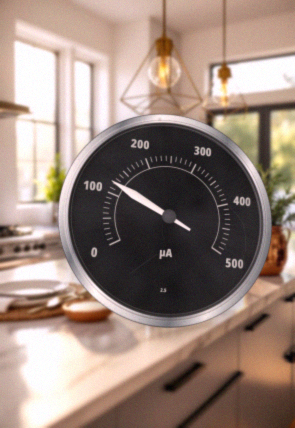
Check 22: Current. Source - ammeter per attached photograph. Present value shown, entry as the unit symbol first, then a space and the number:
µA 120
